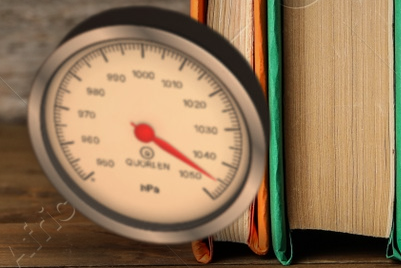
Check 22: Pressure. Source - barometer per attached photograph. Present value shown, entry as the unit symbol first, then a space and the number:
hPa 1045
